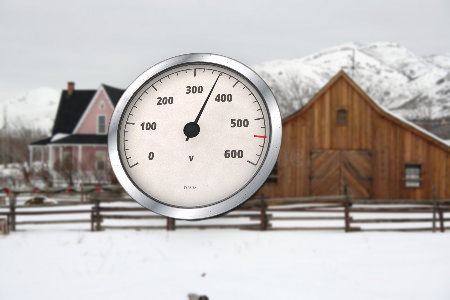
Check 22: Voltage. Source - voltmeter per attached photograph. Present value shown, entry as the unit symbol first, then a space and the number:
V 360
